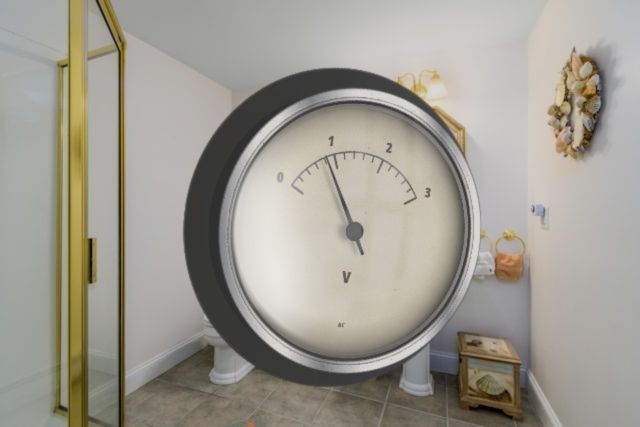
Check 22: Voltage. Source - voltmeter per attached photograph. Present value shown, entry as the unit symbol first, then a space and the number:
V 0.8
